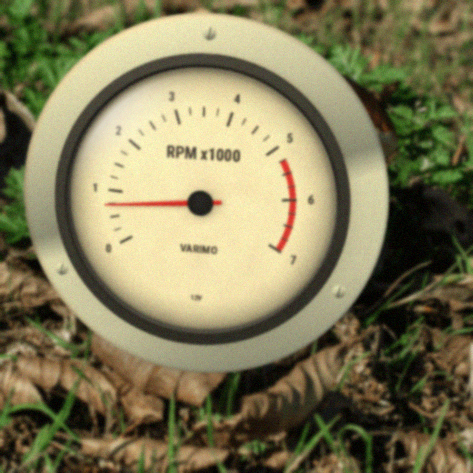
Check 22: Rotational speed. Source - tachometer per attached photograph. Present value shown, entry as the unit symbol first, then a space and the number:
rpm 750
